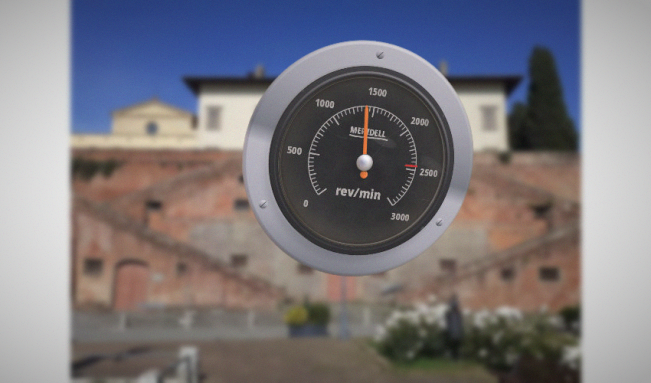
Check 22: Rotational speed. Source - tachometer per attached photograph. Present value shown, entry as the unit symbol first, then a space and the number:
rpm 1400
